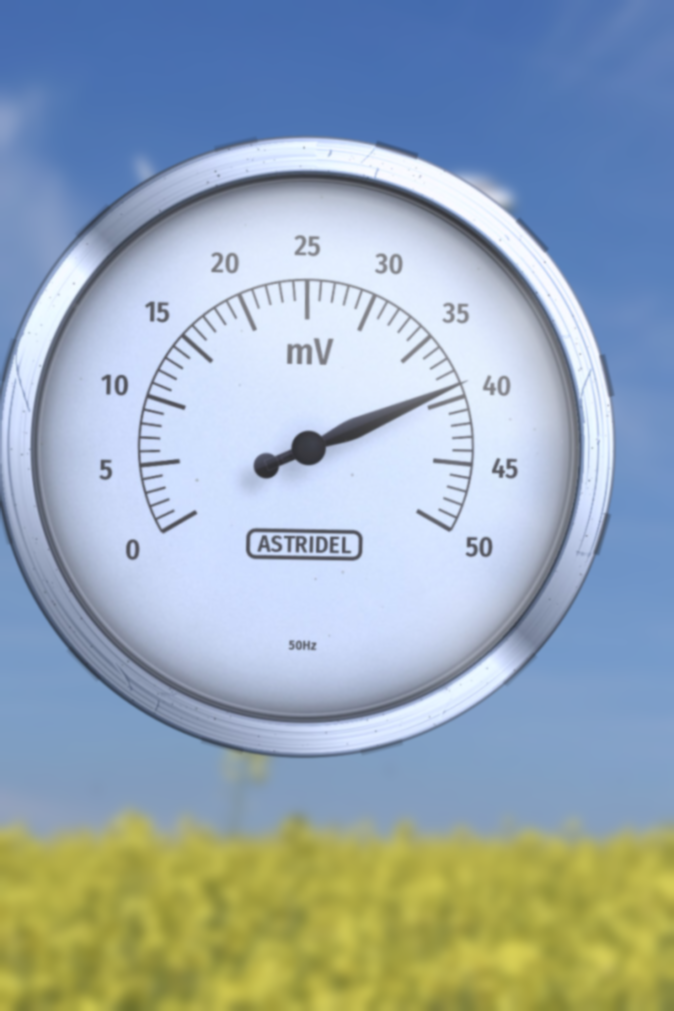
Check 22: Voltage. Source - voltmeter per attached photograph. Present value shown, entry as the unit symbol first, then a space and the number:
mV 39
